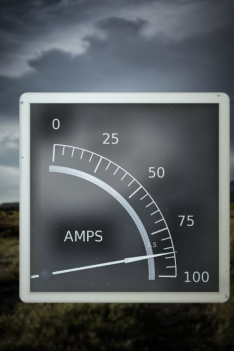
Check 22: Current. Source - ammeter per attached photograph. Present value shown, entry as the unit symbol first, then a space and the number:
A 87.5
